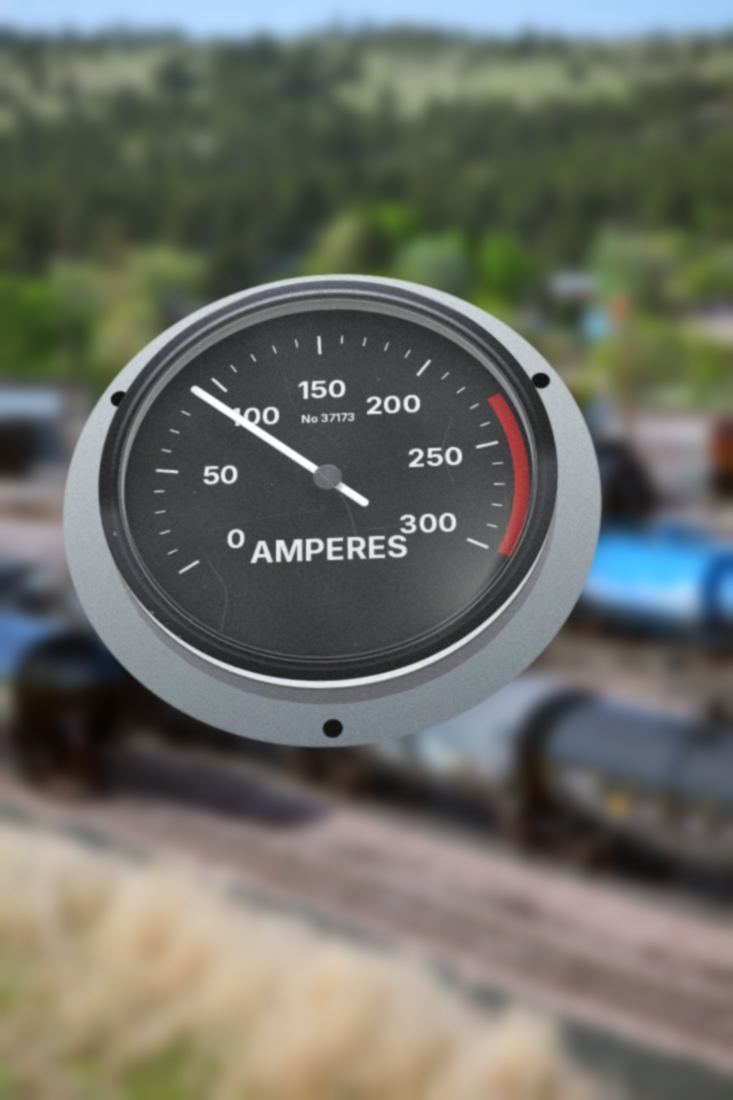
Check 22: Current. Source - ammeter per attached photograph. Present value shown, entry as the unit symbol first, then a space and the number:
A 90
